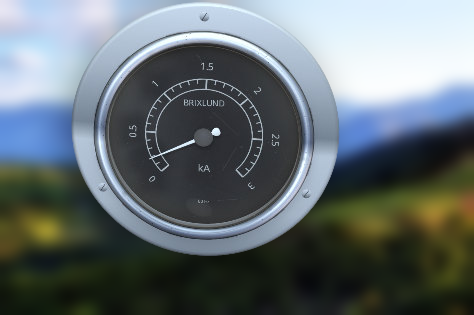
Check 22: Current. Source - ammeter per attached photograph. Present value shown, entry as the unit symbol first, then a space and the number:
kA 0.2
